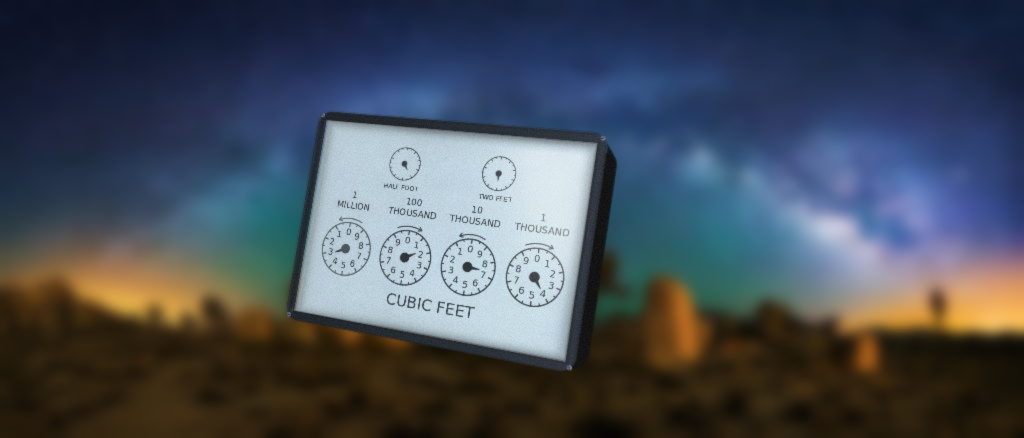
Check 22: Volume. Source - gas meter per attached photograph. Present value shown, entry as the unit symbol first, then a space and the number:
ft³ 317400
